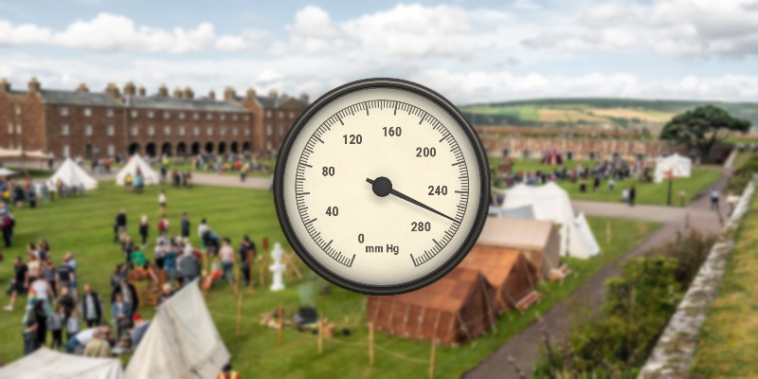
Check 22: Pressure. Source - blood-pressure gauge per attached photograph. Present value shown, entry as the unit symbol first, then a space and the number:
mmHg 260
